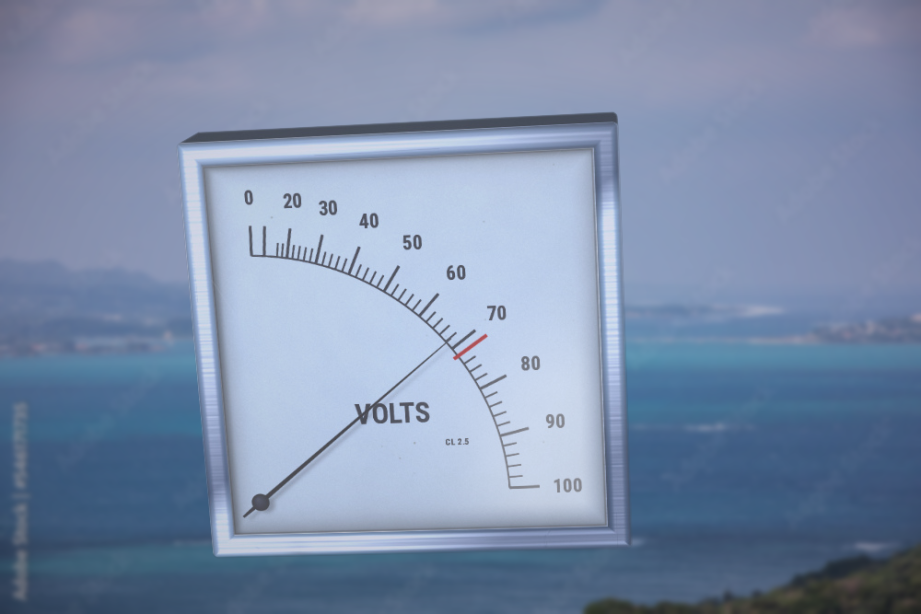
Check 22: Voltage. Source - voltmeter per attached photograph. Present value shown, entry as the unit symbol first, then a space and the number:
V 68
